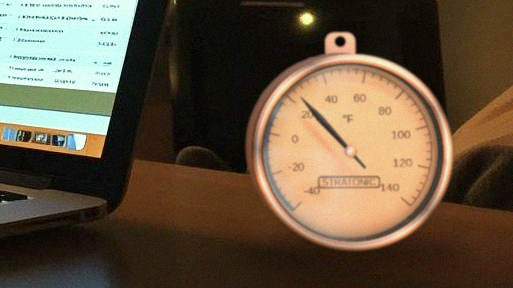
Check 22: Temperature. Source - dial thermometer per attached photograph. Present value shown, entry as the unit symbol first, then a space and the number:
°F 24
